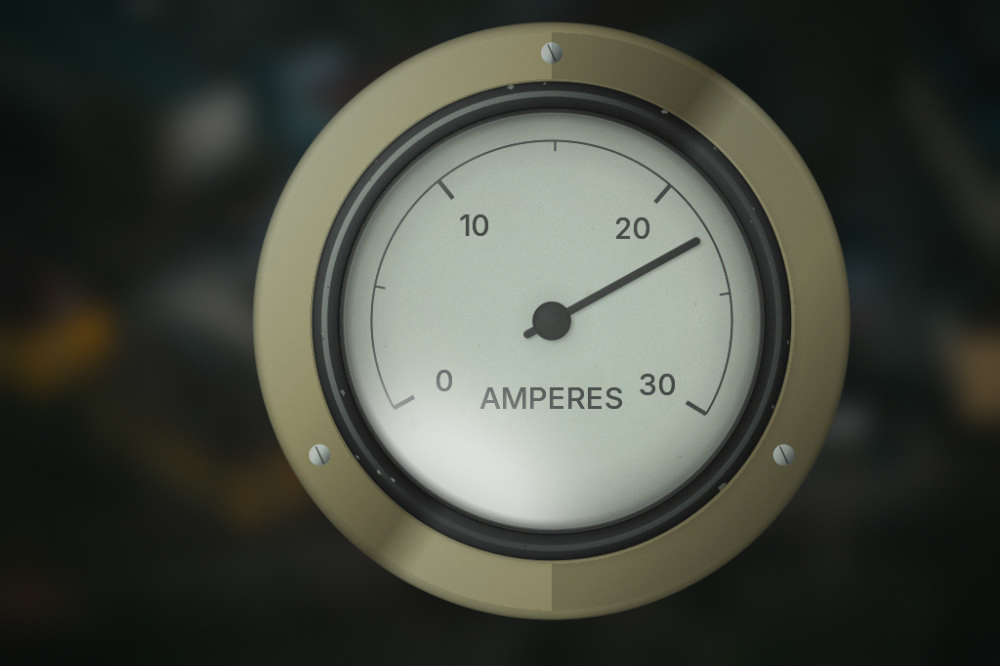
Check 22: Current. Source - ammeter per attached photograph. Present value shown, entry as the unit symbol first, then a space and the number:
A 22.5
